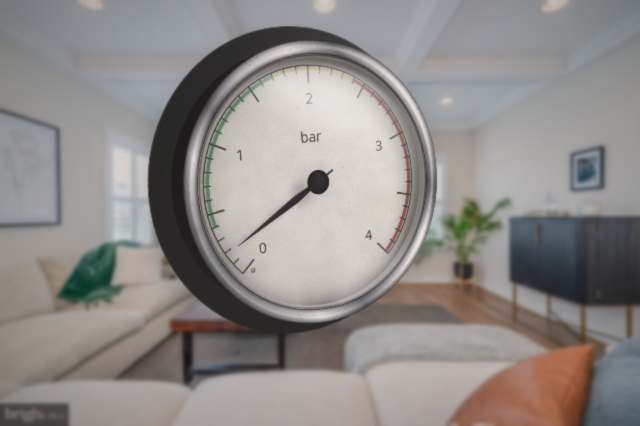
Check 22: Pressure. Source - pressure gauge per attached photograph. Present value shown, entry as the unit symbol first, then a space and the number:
bar 0.2
